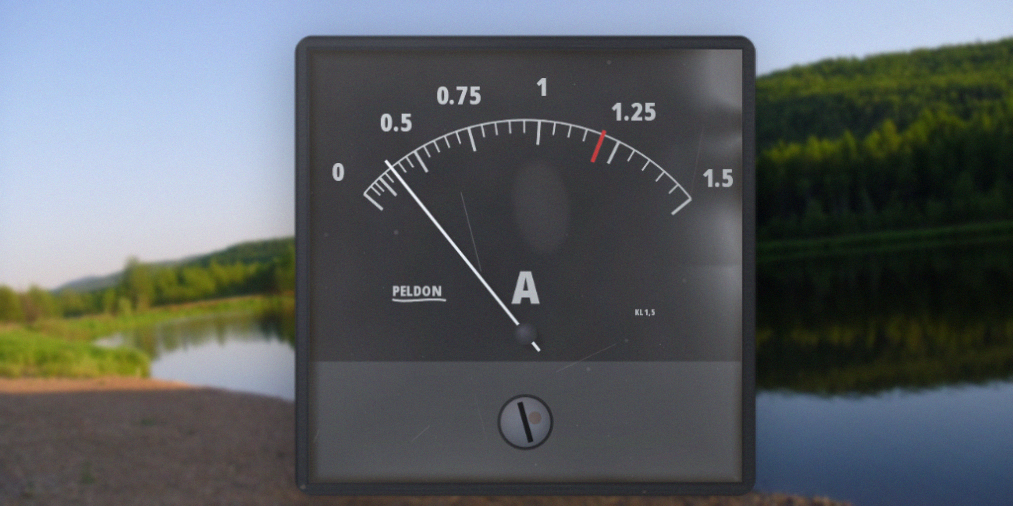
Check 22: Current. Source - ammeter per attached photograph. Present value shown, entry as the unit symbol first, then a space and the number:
A 0.35
